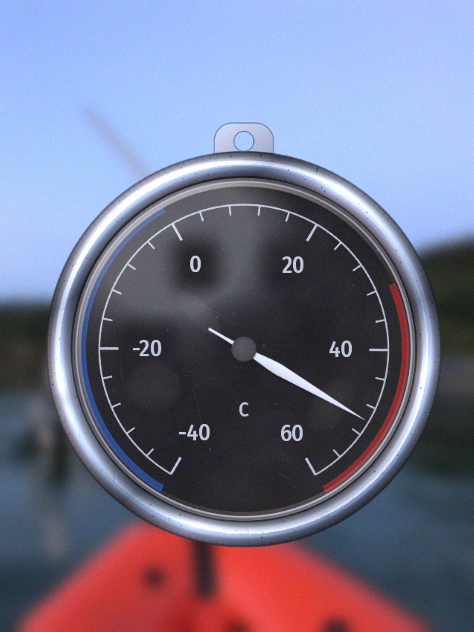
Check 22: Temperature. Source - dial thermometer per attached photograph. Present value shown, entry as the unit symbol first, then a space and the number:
°C 50
